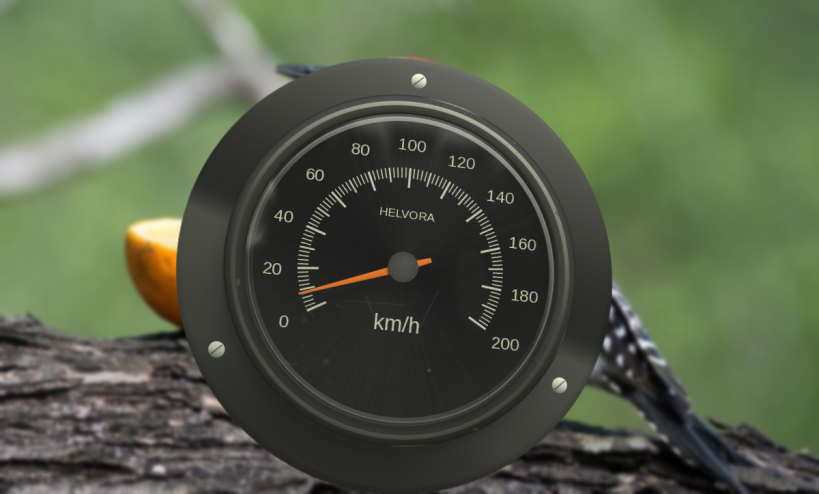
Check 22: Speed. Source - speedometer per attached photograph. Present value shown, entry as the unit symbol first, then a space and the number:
km/h 8
